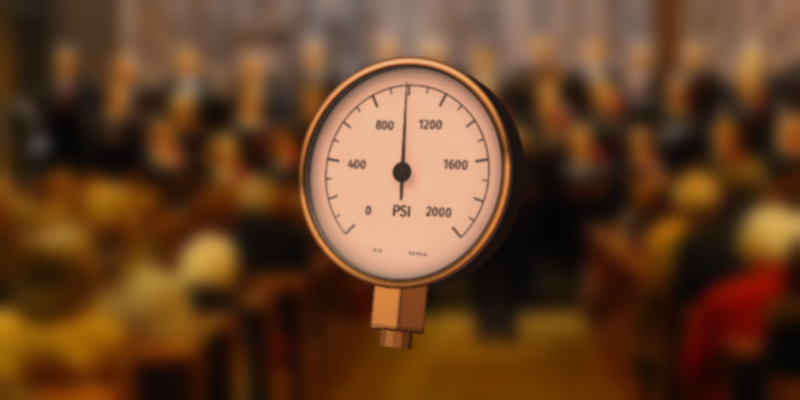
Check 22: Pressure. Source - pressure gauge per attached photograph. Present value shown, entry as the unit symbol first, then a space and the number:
psi 1000
